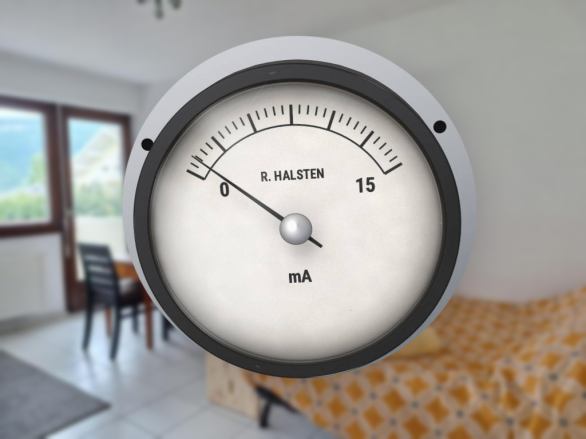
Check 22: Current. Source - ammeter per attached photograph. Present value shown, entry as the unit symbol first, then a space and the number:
mA 1
